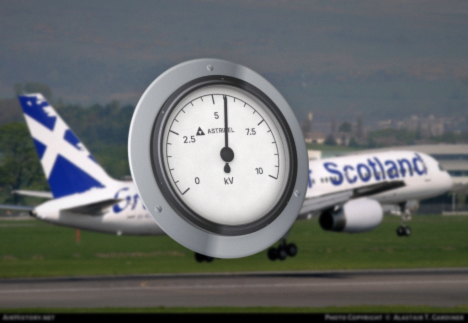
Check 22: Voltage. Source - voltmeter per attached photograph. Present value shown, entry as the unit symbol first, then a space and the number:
kV 5.5
